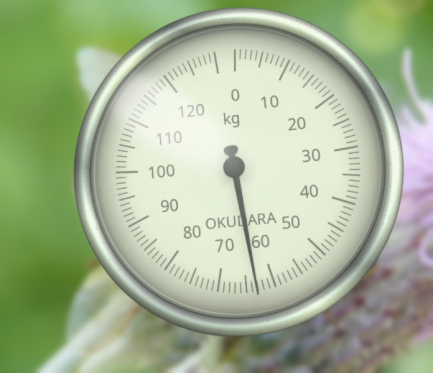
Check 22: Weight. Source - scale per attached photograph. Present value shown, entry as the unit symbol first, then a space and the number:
kg 63
